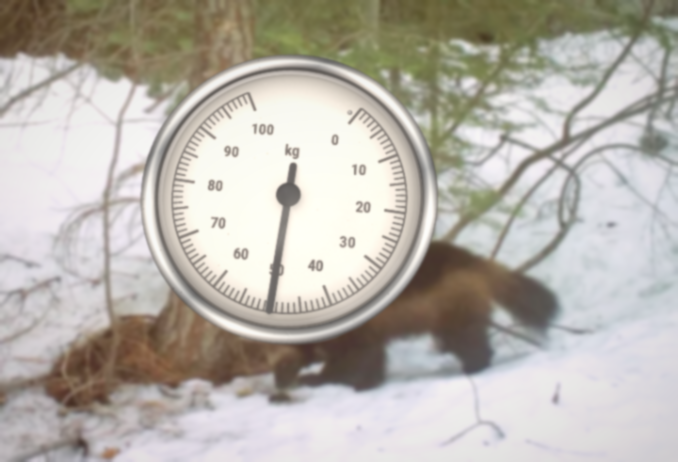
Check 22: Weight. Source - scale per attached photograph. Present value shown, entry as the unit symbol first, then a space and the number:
kg 50
